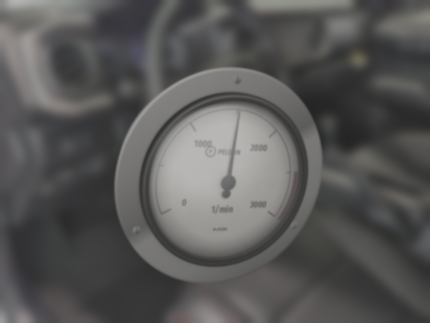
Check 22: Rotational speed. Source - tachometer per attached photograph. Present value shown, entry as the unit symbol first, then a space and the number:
rpm 1500
